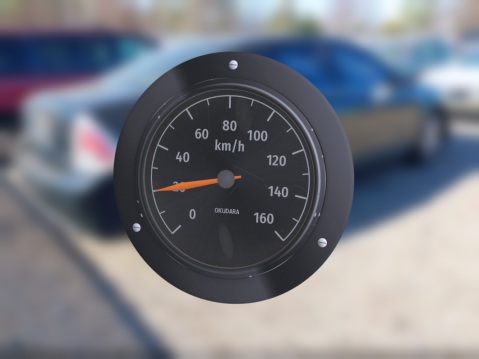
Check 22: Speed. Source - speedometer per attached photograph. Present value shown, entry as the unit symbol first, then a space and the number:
km/h 20
